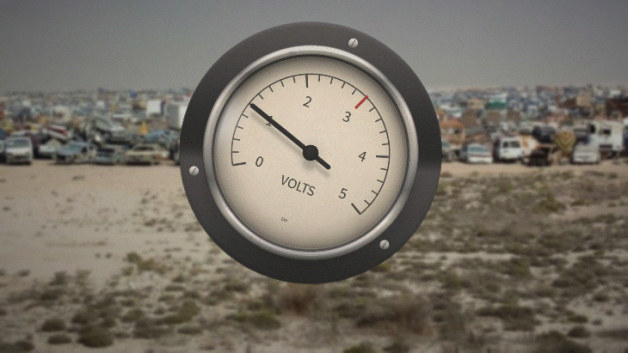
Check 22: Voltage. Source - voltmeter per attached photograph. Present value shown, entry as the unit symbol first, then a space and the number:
V 1
